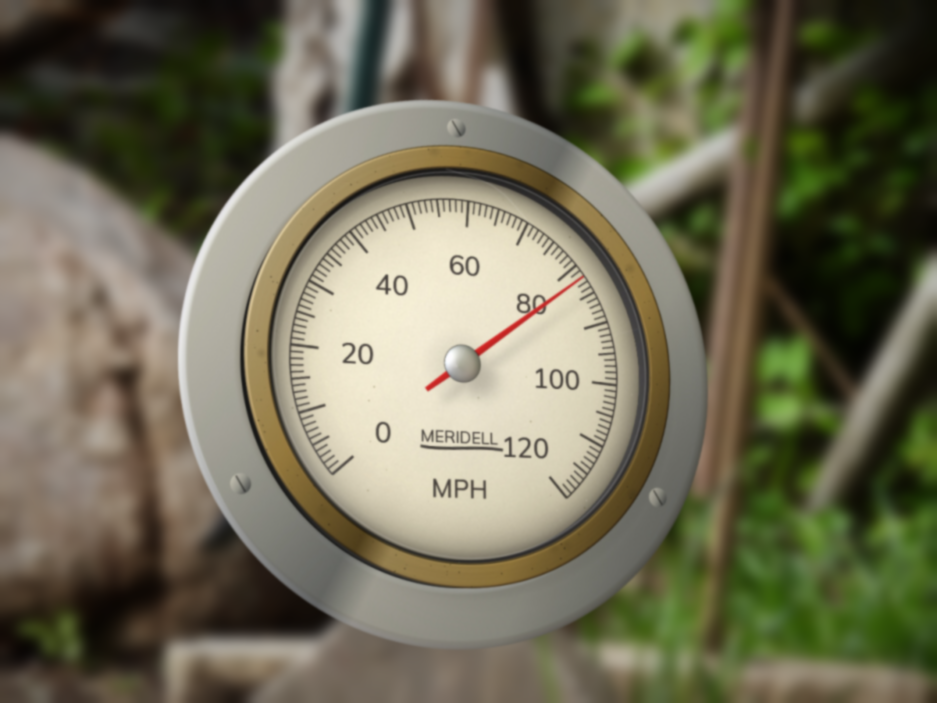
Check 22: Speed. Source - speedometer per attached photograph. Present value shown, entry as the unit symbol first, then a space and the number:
mph 82
